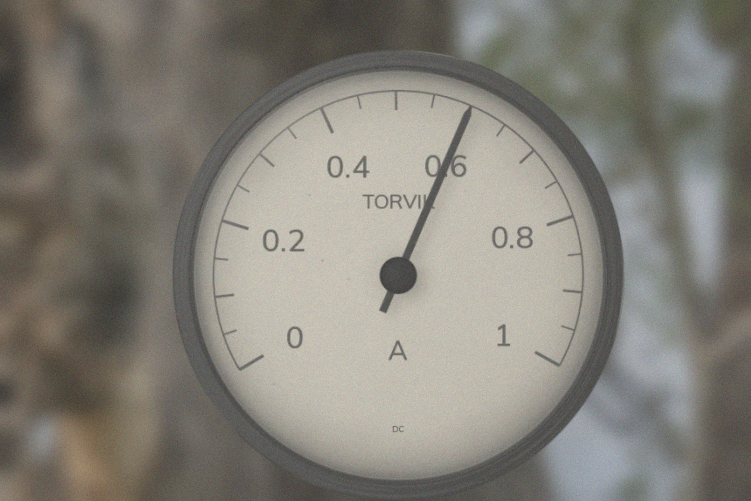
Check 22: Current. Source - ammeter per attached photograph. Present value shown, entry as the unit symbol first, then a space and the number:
A 0.6
